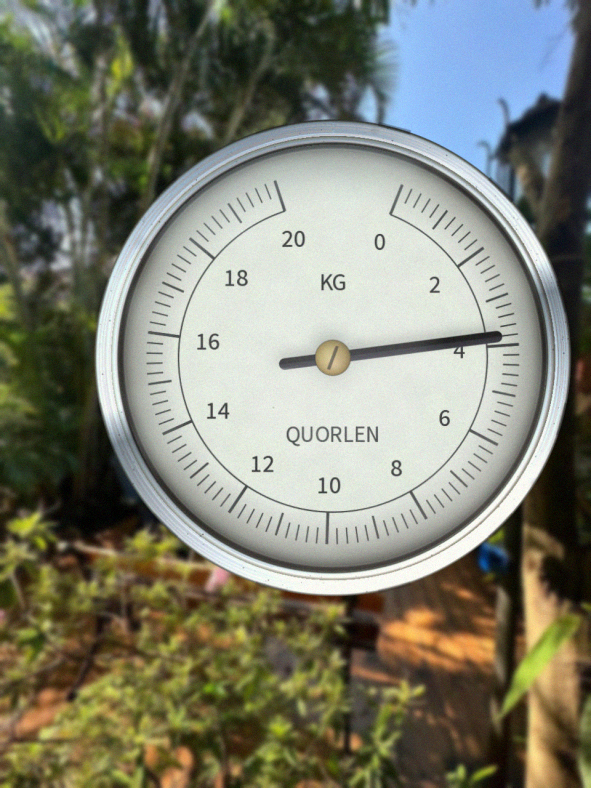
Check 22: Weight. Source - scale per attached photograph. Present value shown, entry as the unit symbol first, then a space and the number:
kg 3.8
